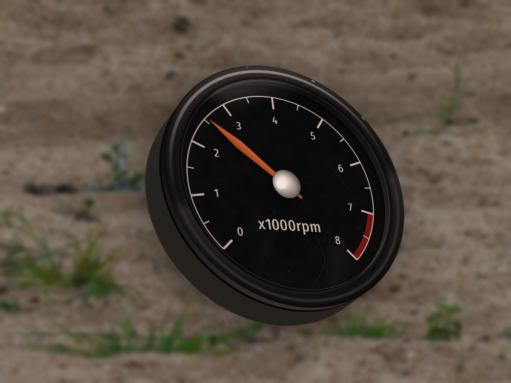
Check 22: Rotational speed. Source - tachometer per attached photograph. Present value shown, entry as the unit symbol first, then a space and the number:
rpm 2500
